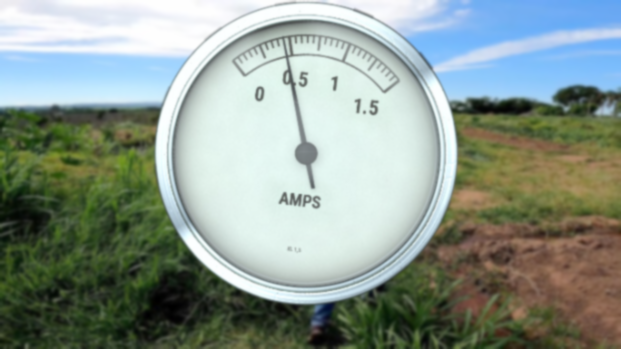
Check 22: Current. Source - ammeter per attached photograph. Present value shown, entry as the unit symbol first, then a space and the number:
A 0.45
